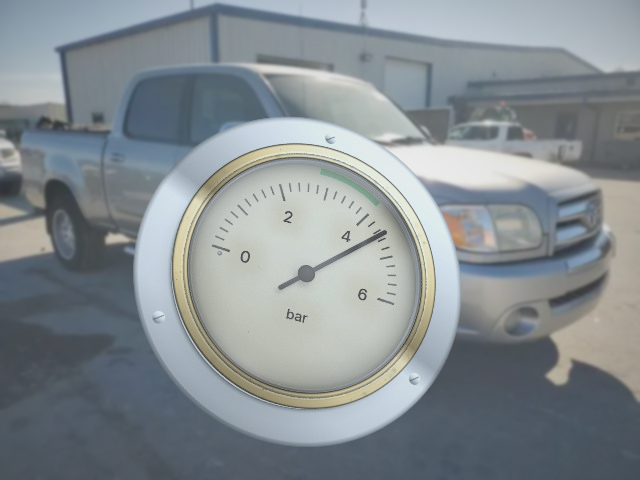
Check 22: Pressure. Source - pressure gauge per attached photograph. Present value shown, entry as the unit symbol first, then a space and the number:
bar 4.5
